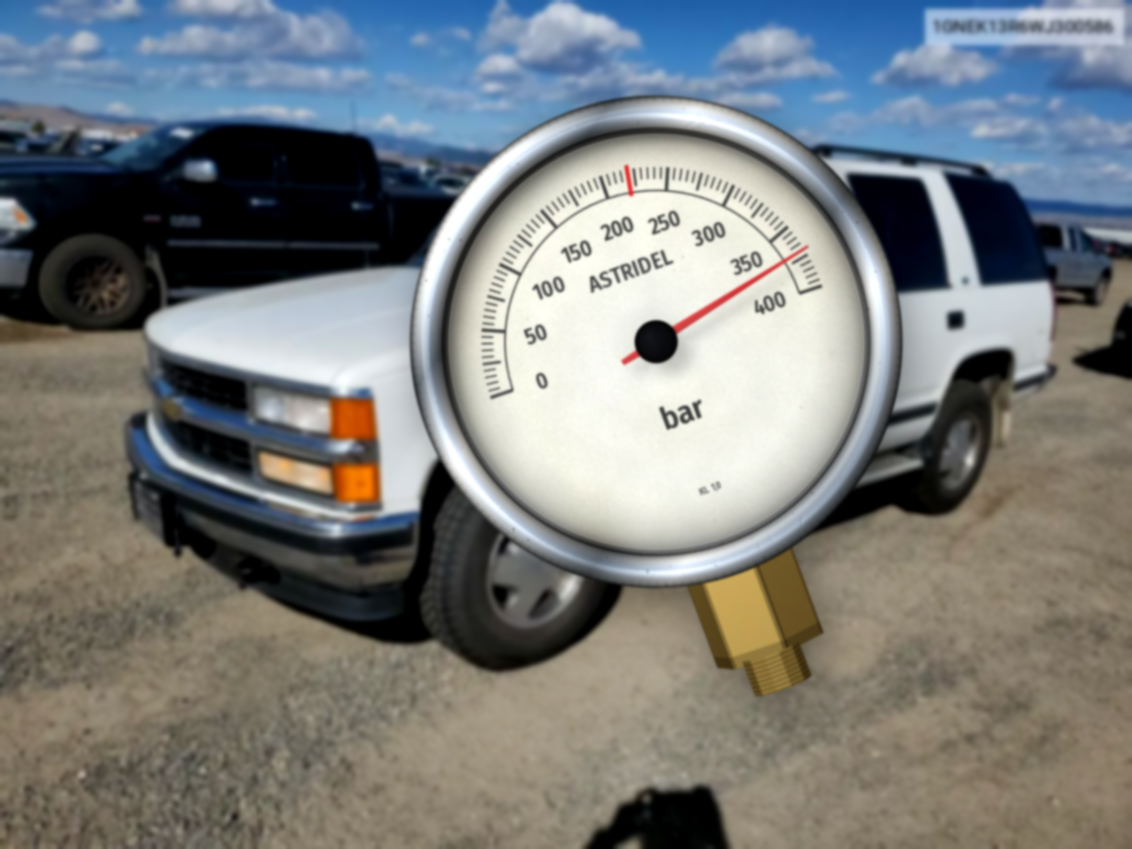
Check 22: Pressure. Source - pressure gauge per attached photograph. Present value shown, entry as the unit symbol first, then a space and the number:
bar 370
